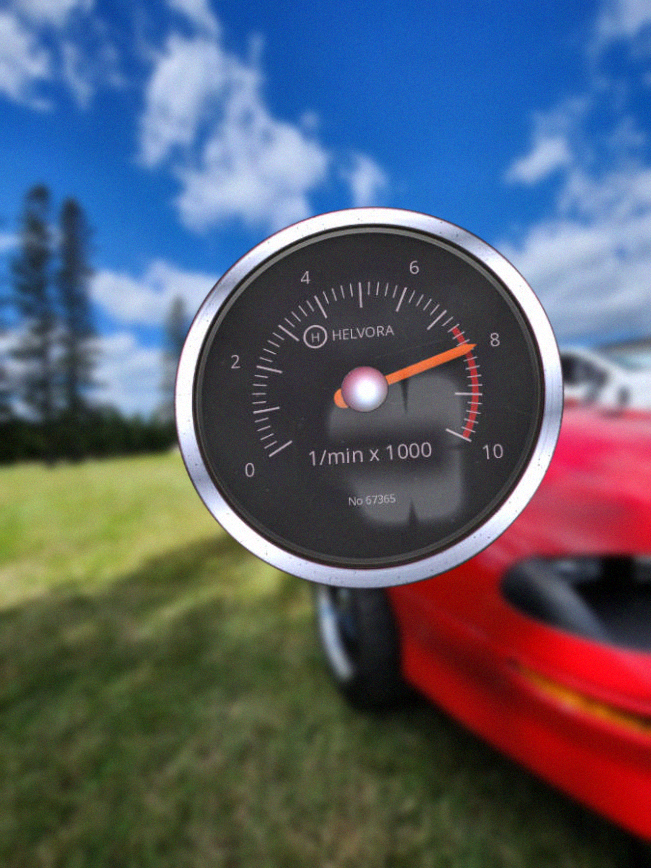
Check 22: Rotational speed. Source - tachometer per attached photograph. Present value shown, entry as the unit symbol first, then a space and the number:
rpm 8000
